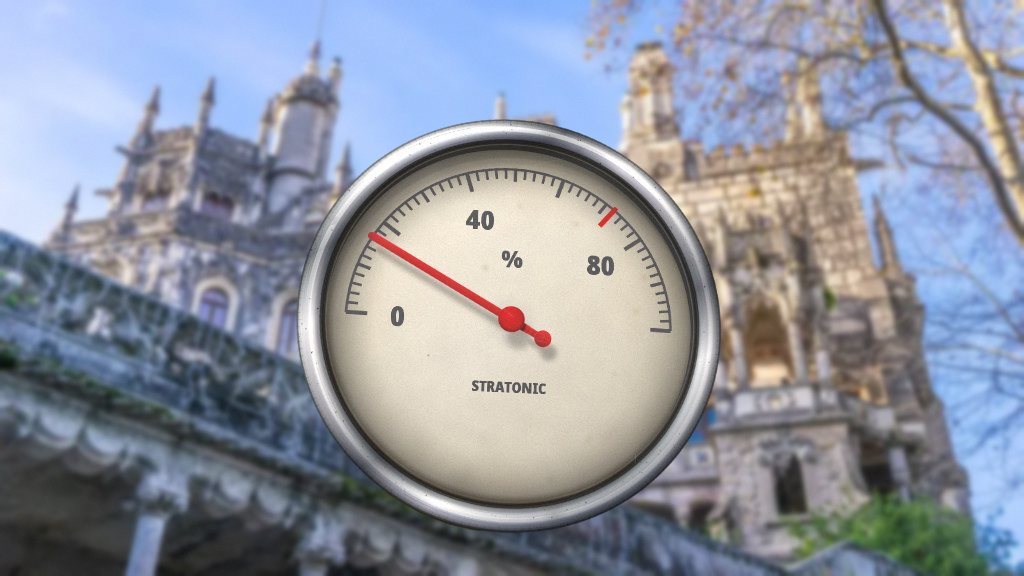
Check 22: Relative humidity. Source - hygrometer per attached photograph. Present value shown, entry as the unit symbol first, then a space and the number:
% 16
